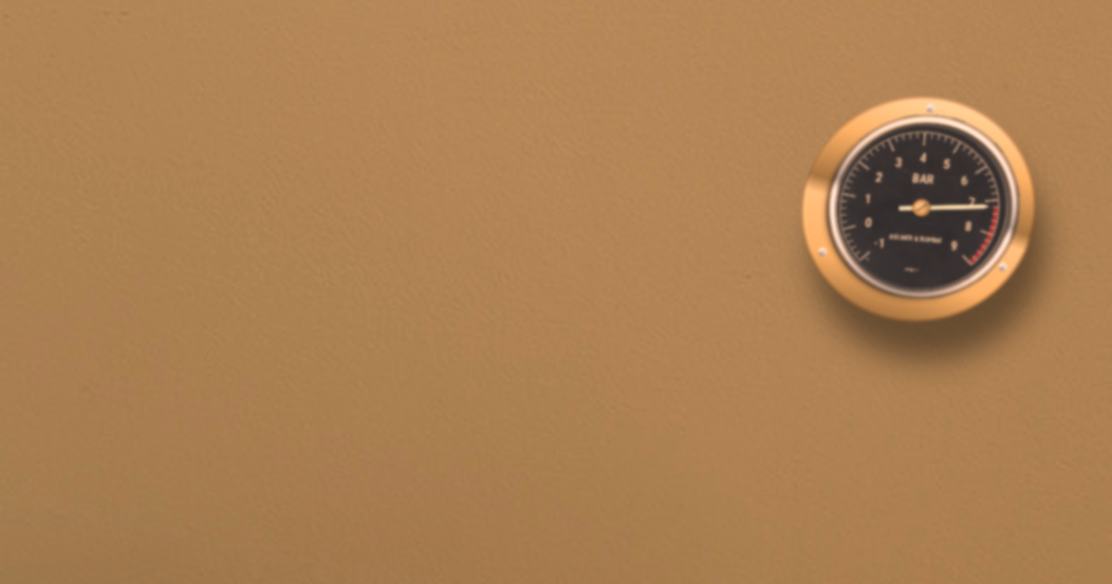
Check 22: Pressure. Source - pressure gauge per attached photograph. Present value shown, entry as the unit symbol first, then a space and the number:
bar 7.2
